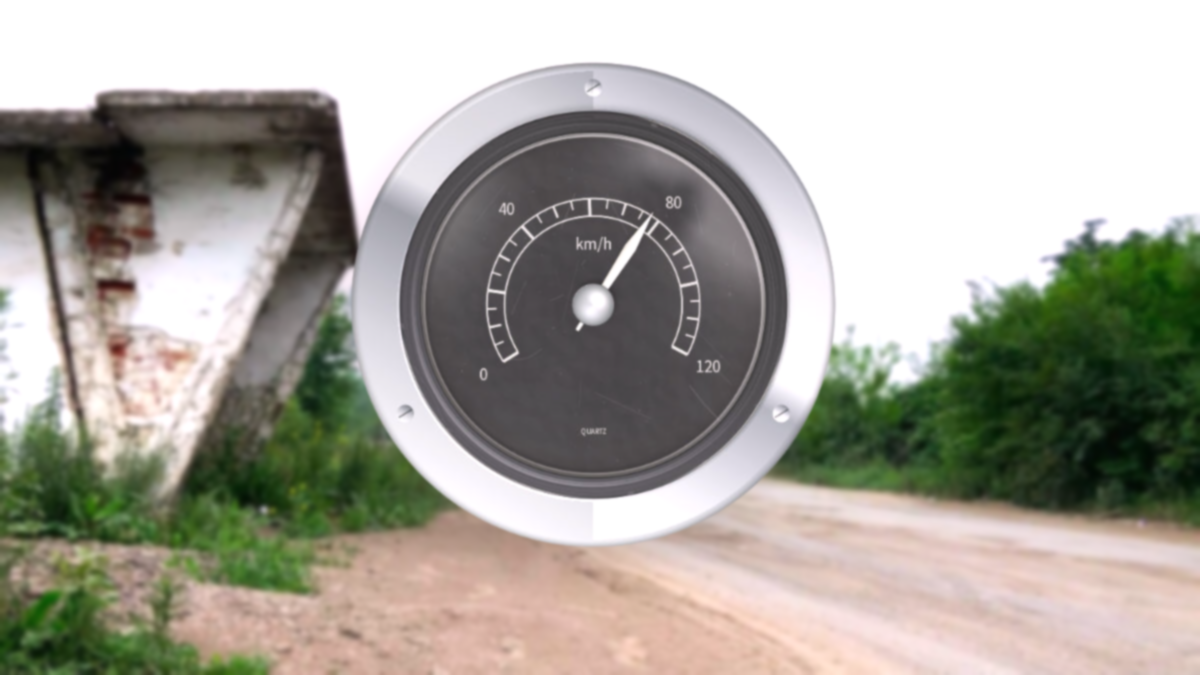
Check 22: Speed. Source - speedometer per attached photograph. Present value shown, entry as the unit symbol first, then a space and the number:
km/h 77.5
